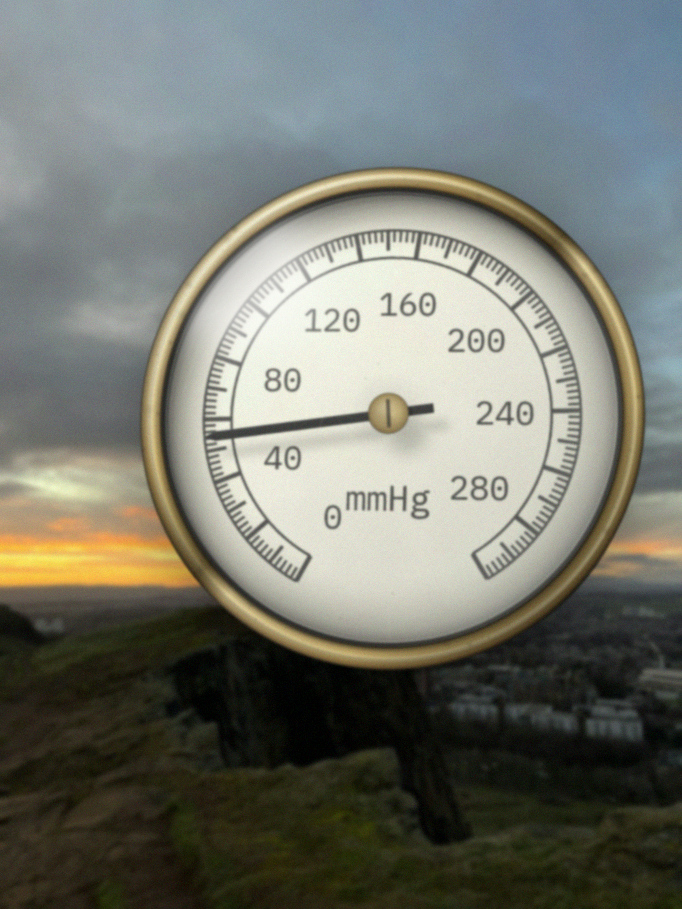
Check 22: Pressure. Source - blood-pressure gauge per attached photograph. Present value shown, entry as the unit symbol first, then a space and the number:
mmHg 54
